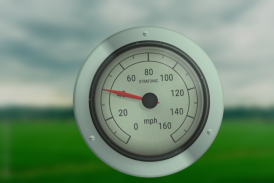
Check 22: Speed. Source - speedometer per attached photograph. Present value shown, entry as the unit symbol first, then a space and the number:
mph 40
